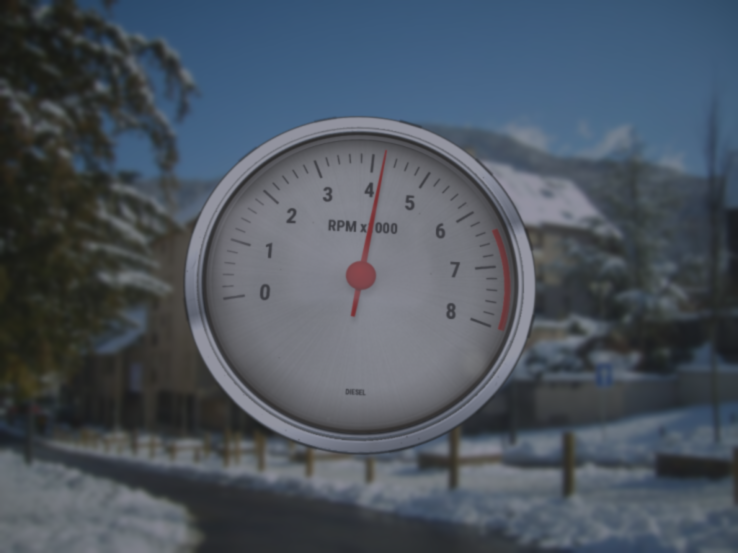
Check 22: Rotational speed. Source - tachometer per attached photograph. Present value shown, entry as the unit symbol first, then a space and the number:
rpm 4200
